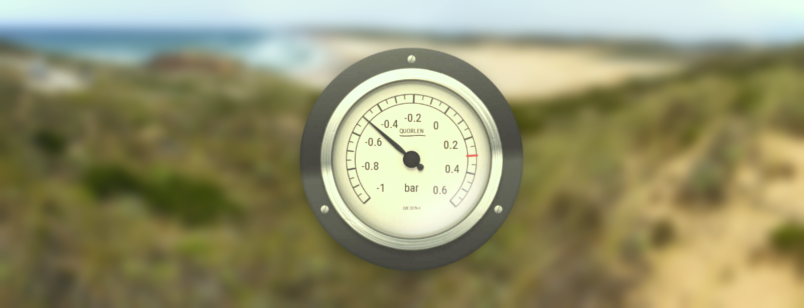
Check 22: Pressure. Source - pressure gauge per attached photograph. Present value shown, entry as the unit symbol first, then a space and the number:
bar -0.5
